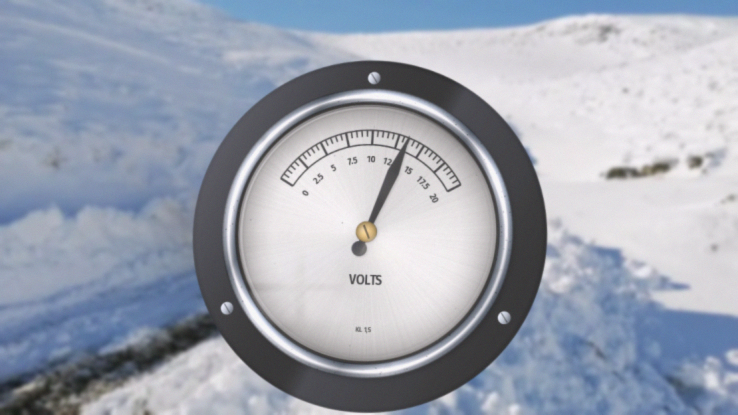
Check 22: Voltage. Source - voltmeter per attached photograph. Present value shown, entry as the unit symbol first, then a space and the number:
V 13.5
